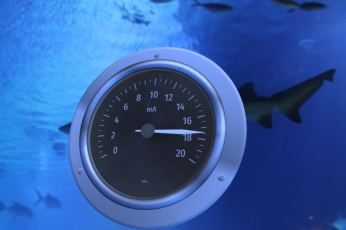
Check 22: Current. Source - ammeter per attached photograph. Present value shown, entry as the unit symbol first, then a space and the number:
mA 17.5
